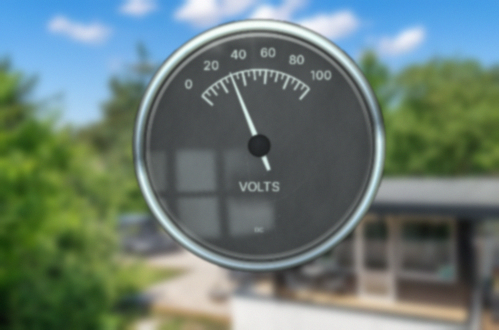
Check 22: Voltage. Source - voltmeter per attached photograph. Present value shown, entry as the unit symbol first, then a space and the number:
V 30
